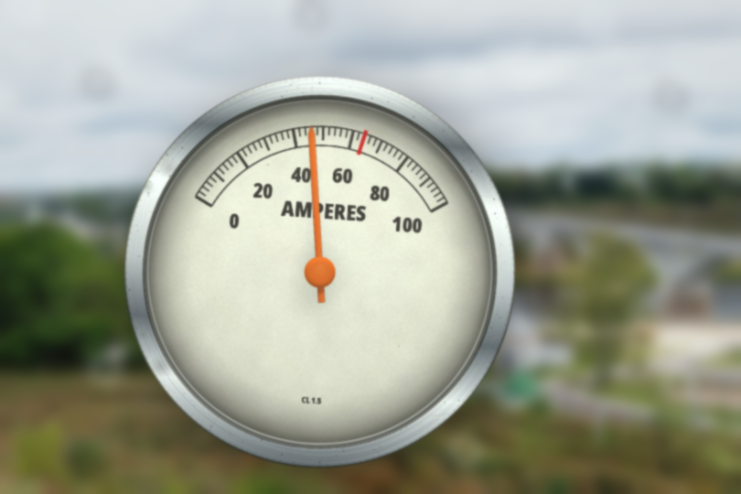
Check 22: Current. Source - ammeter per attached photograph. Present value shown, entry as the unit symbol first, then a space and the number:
A 46
